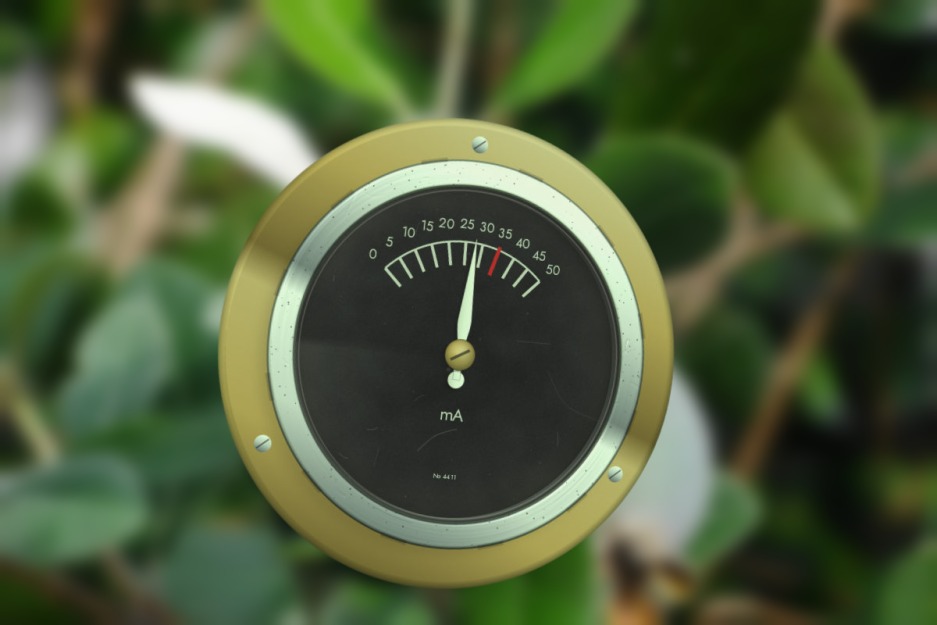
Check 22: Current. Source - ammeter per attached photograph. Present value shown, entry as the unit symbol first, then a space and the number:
mA 27.5
